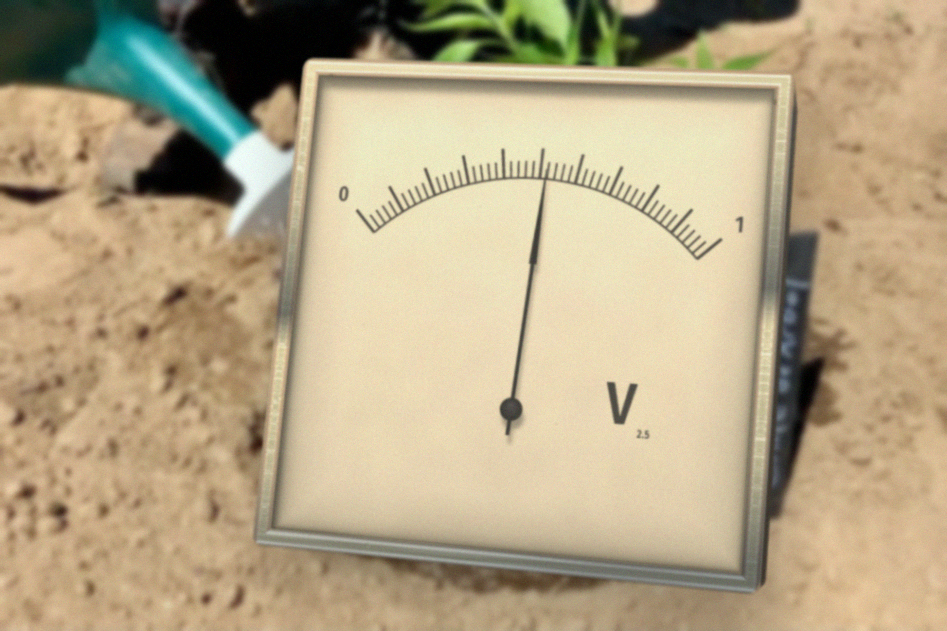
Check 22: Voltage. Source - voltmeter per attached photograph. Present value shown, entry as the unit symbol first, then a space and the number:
V 0.52
